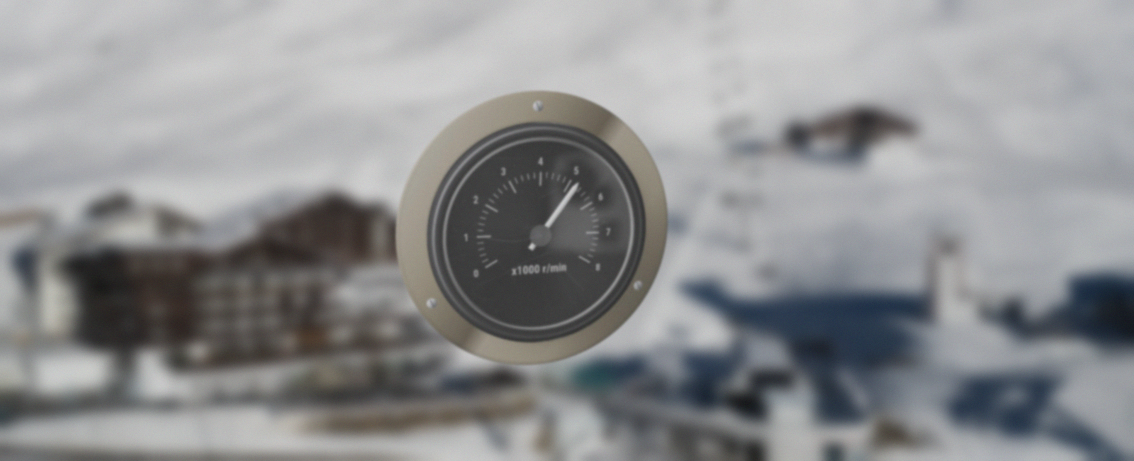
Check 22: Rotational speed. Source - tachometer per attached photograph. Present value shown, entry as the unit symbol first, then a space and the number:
rpm 5200
